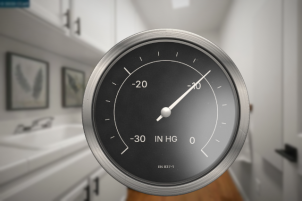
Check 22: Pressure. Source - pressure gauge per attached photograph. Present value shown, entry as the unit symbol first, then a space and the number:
inHg -10
